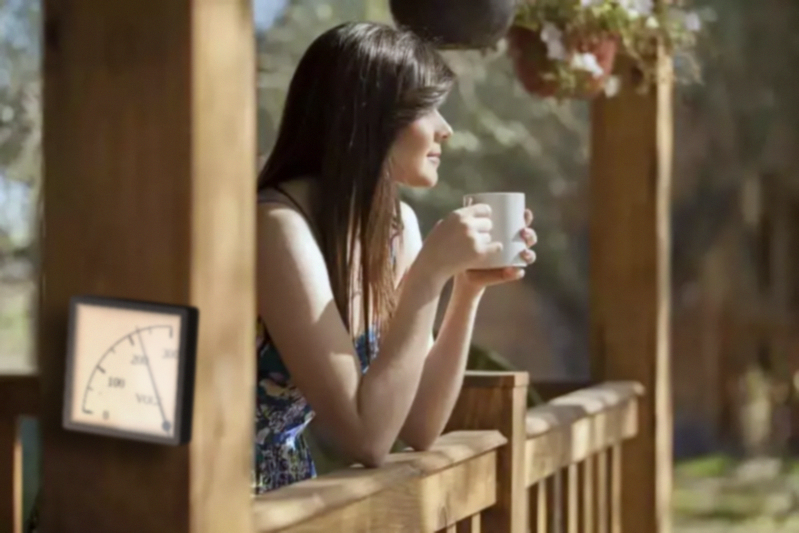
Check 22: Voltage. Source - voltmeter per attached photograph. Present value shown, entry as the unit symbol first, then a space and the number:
V 225
